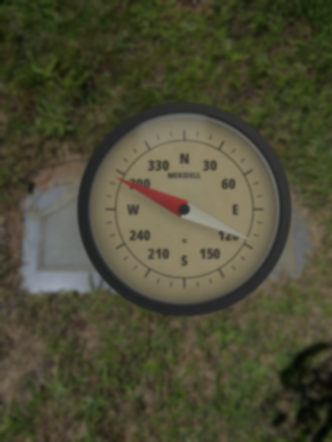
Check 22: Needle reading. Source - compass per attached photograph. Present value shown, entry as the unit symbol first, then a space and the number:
° 295
